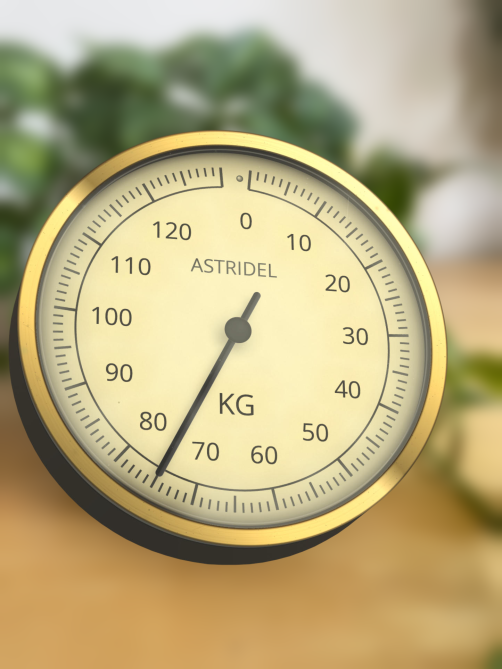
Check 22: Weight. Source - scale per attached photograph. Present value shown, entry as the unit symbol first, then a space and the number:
kg 75
